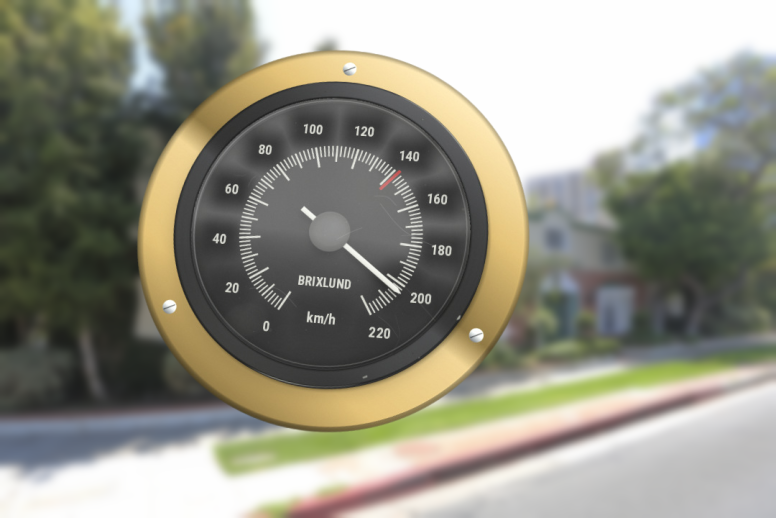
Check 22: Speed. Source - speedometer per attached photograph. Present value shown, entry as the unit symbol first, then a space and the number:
km/h 204
